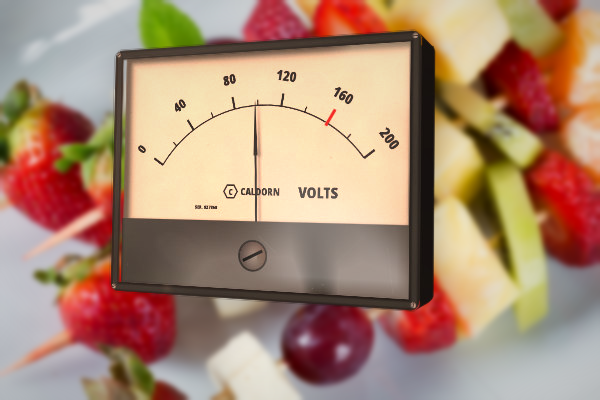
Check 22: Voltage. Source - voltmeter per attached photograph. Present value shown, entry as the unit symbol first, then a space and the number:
V 100
